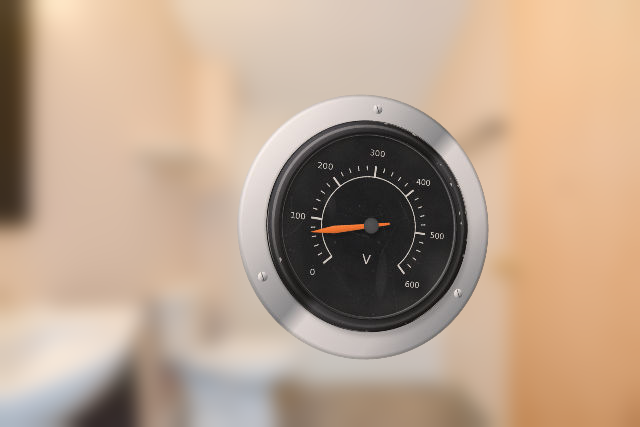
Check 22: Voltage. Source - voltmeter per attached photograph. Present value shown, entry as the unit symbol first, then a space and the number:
V 70
